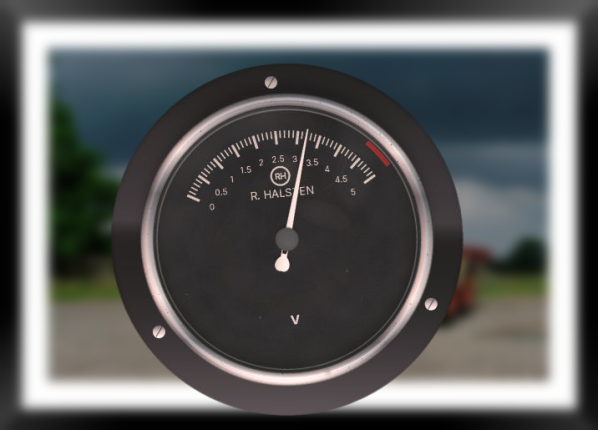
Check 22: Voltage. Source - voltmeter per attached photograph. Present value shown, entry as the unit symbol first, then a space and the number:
V 3.2
